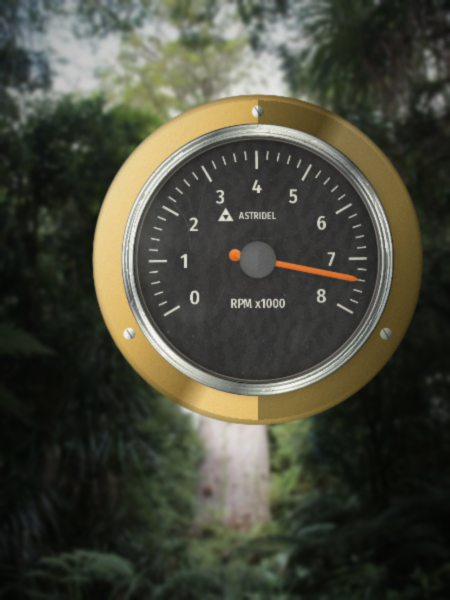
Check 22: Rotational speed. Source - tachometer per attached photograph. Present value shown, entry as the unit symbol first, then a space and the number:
rpm 7400
